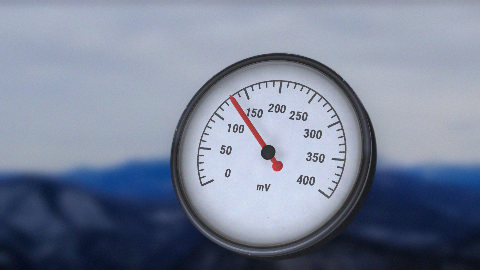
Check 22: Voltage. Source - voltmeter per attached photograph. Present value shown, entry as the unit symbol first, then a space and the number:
mV 130
